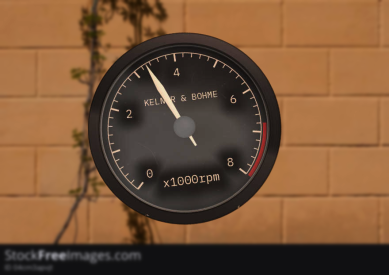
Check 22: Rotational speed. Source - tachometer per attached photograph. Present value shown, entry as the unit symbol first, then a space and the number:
rpm 3300
